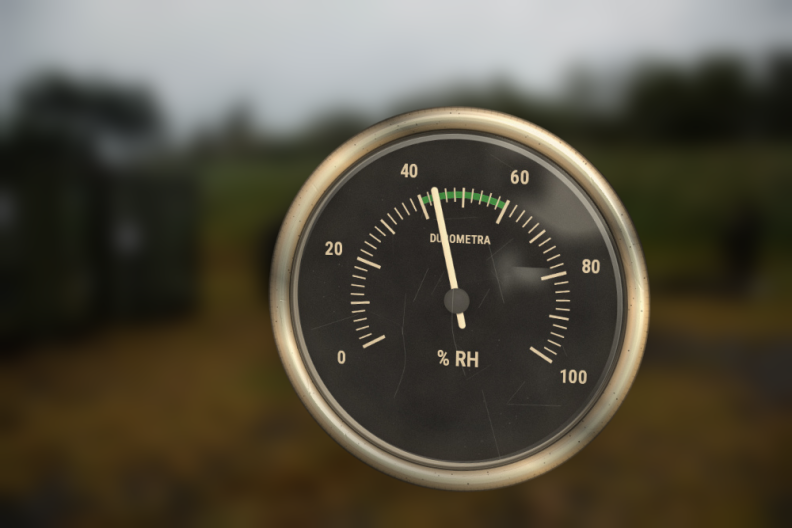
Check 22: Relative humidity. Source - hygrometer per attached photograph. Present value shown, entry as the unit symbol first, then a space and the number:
% 44
